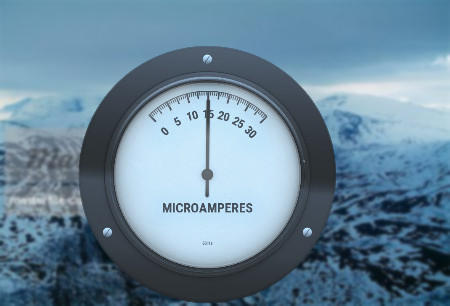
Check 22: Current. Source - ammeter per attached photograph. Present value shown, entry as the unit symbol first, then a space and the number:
µA 15
